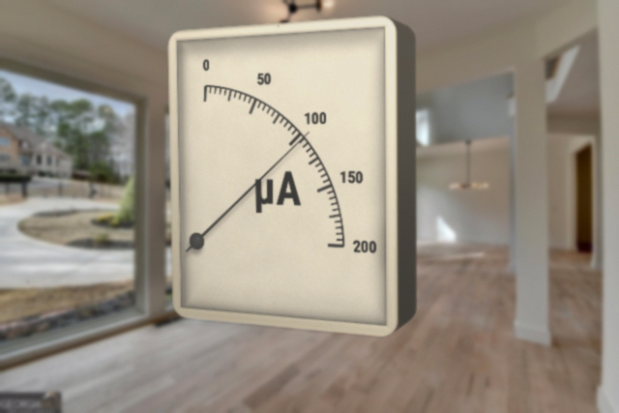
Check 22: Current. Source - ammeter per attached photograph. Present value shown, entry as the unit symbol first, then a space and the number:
µA 105
